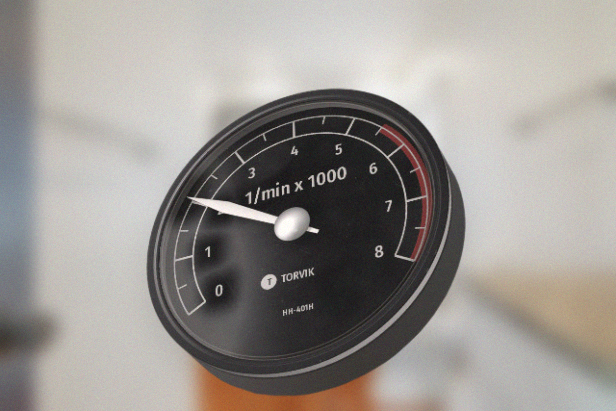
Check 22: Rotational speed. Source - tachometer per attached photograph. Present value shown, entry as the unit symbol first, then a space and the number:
rpm 2000
